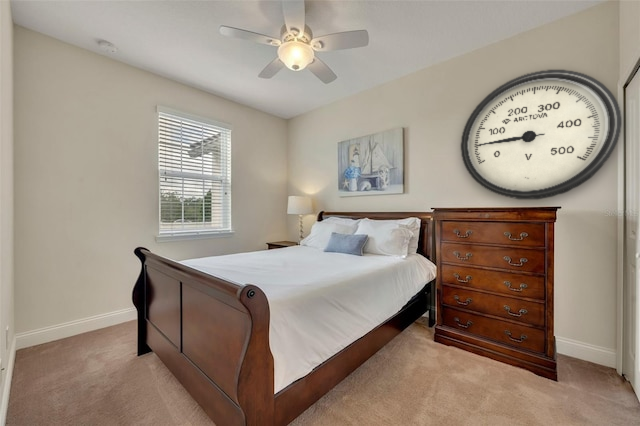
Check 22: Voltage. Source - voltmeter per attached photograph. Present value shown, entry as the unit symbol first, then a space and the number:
V 50
